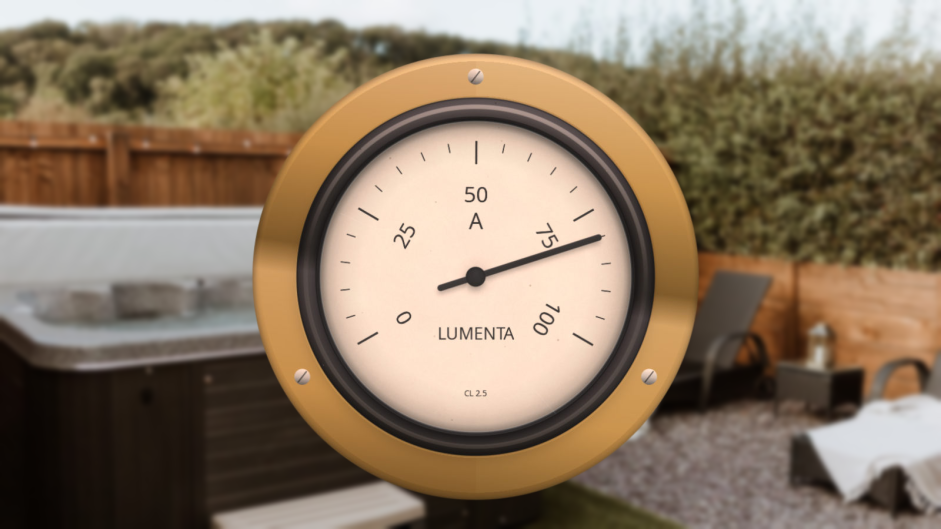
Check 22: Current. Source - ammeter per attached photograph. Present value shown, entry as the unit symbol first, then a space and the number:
A 80
